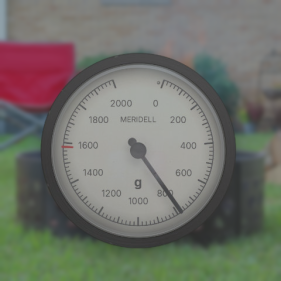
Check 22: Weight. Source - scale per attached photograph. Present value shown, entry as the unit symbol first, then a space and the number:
g 780
